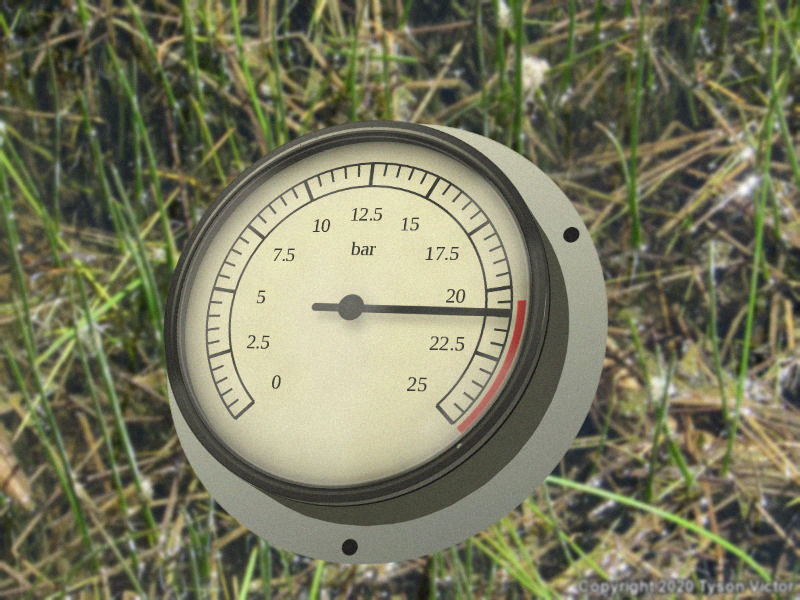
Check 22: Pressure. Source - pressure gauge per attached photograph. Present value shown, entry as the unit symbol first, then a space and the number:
bar 21
